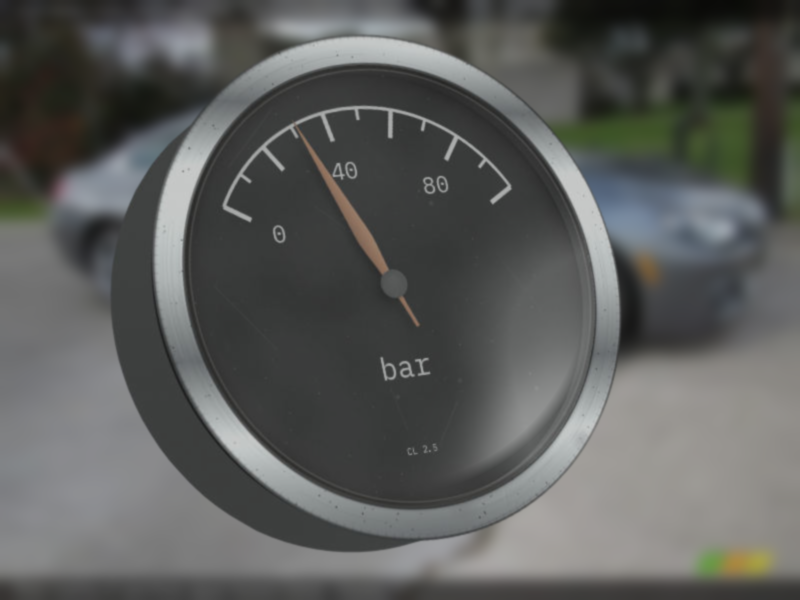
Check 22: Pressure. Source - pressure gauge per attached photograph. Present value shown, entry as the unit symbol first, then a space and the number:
bar 30
